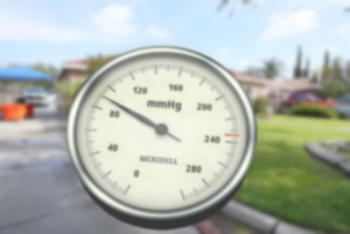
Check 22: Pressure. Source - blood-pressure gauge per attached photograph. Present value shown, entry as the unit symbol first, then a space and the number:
mmHg 90
